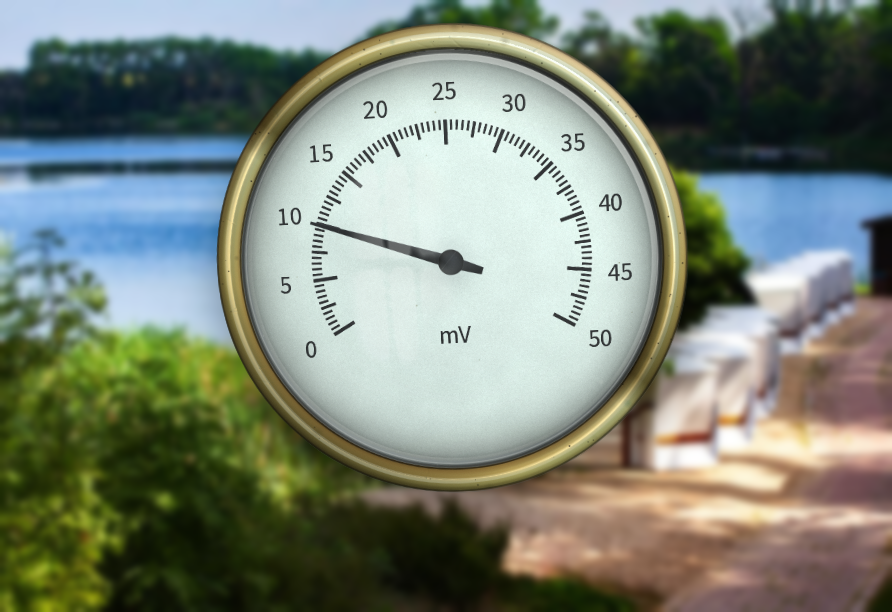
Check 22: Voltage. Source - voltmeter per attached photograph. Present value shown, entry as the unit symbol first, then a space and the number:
mV 10
